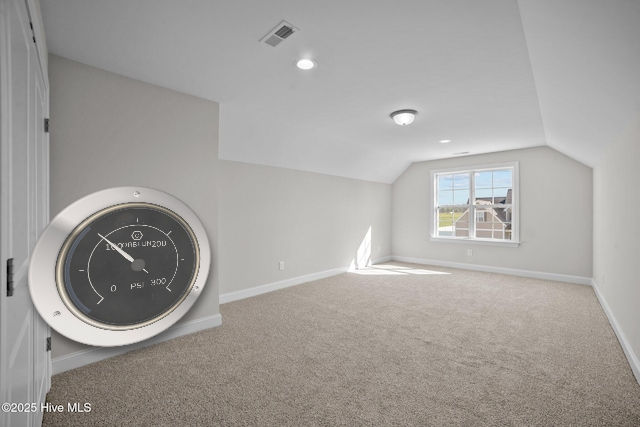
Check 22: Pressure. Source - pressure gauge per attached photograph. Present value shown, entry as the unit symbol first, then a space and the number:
psi 100
